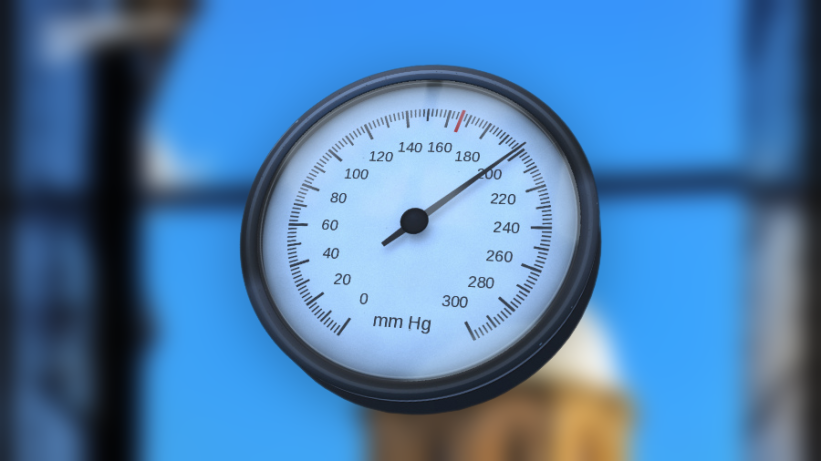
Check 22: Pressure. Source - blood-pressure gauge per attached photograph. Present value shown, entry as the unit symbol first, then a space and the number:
mmHg 200
